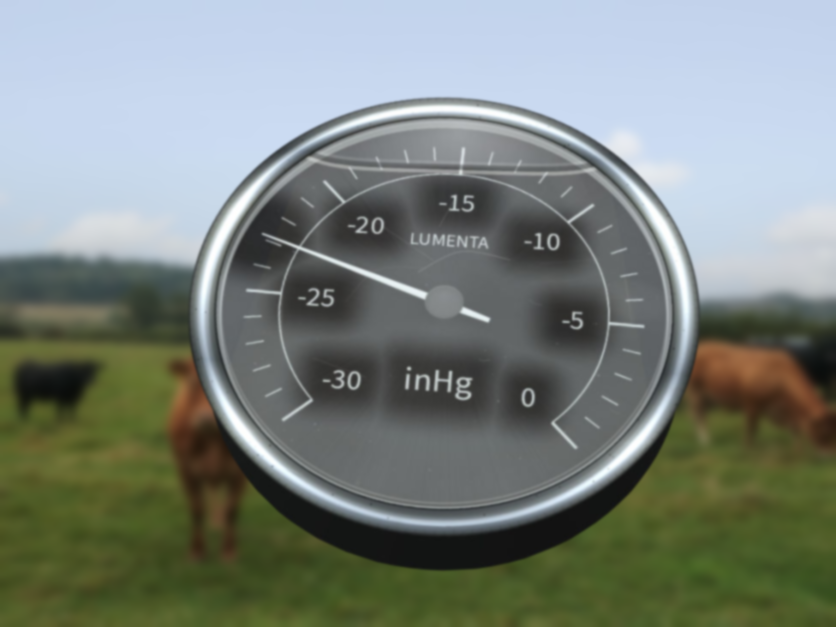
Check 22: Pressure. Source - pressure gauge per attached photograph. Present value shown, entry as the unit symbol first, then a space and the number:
inHg -23
